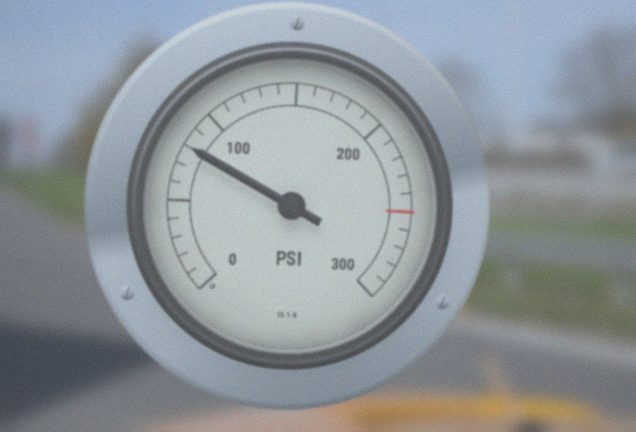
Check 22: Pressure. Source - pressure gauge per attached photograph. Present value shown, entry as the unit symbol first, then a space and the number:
psi 80
